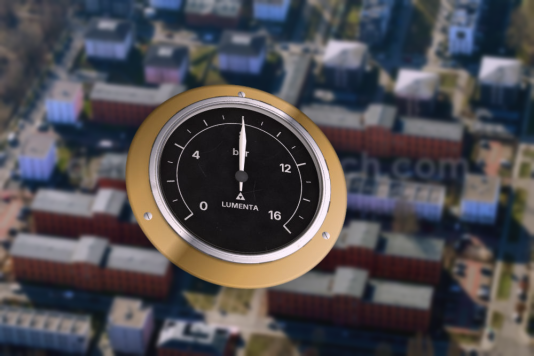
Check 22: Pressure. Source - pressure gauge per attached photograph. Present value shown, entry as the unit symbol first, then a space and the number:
bar 8
